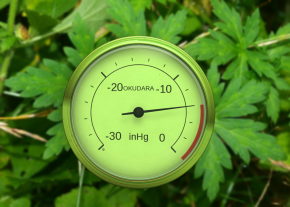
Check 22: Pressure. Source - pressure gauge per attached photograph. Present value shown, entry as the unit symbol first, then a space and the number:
inHg -6
